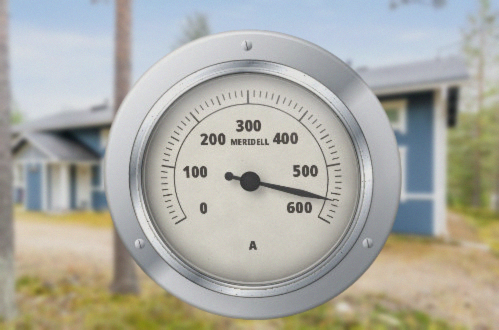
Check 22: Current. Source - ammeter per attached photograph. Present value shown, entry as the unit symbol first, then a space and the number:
A 560
